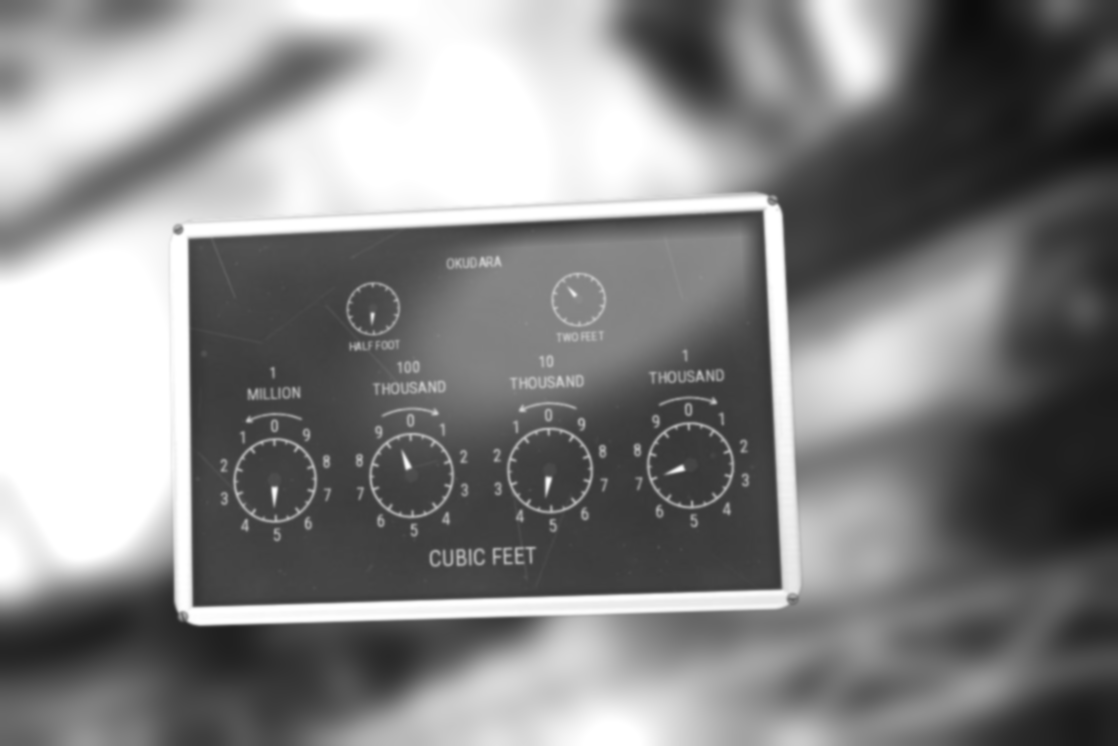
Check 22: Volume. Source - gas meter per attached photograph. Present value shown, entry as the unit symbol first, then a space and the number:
ft³ 494700
